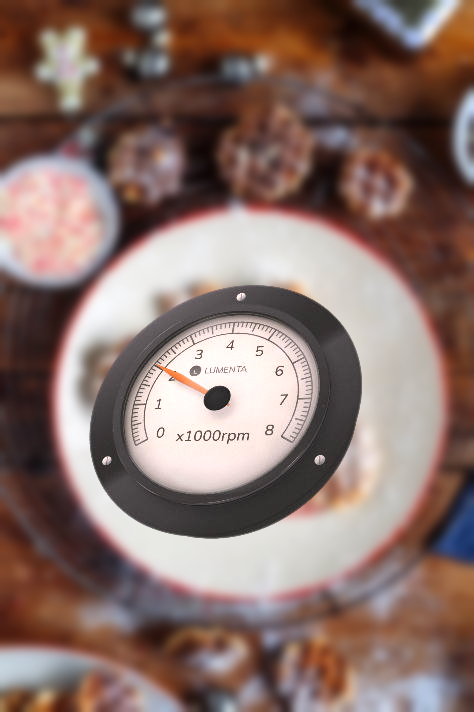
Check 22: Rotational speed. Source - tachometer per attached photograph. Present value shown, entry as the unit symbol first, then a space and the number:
rpm 2000
